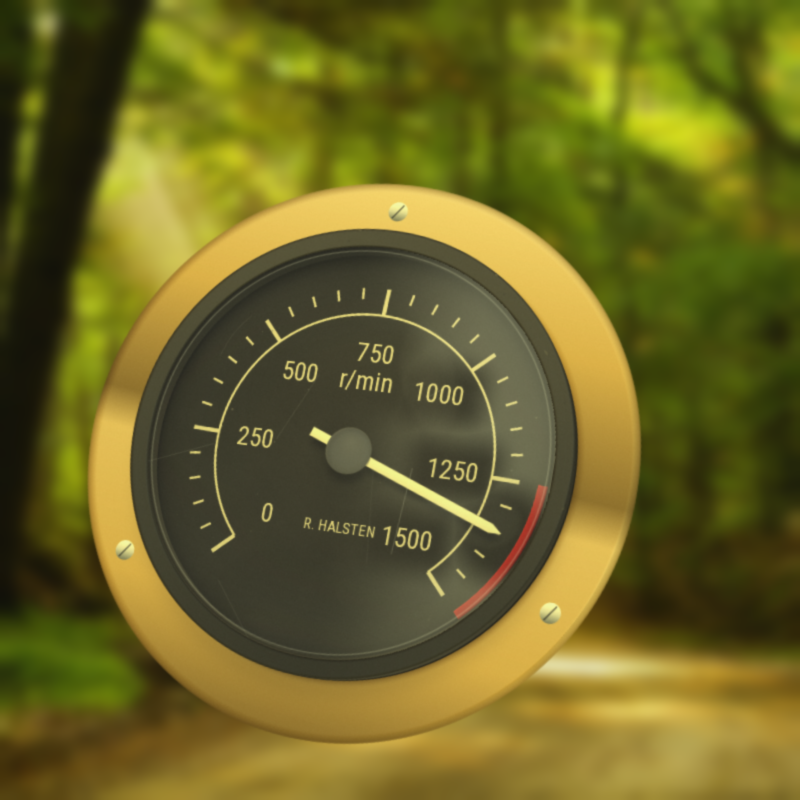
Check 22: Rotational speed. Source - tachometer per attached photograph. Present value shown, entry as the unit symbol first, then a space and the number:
rpm 1350
